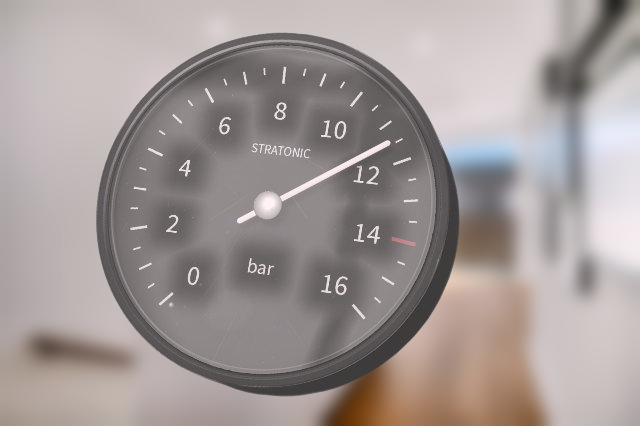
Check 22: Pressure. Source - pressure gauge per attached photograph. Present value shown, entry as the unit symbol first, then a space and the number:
bar 11.5
